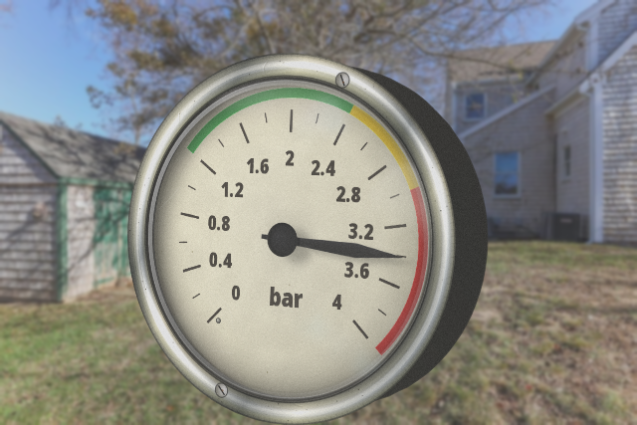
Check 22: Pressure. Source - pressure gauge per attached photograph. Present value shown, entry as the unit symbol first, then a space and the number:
bar 3.4
